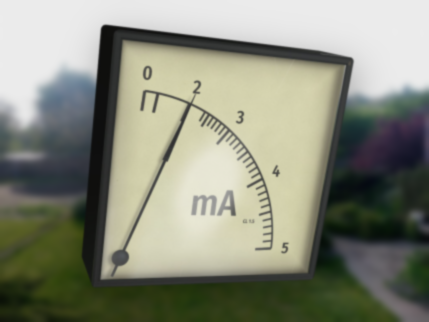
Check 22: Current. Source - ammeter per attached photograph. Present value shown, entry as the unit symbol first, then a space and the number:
mA 2
